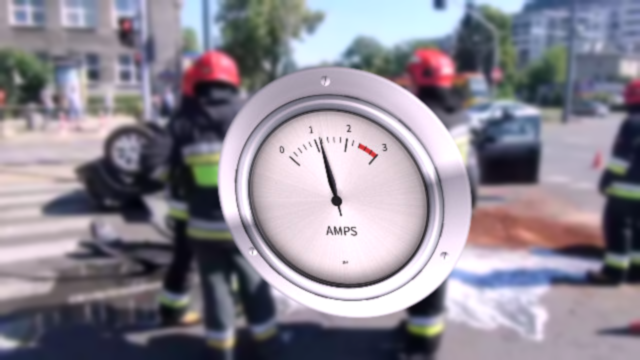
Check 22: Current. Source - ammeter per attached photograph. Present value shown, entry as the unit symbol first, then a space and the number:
A 1.2
